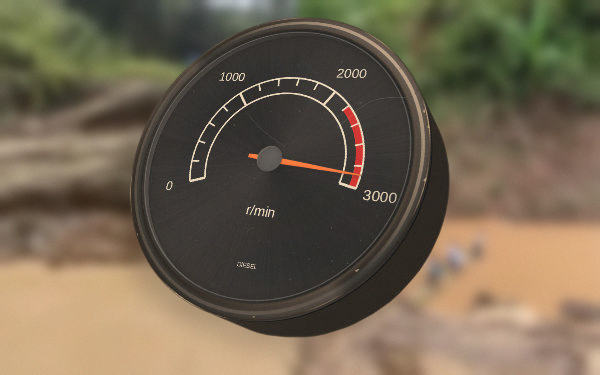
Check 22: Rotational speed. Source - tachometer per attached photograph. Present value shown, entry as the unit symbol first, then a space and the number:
rpm 2900
